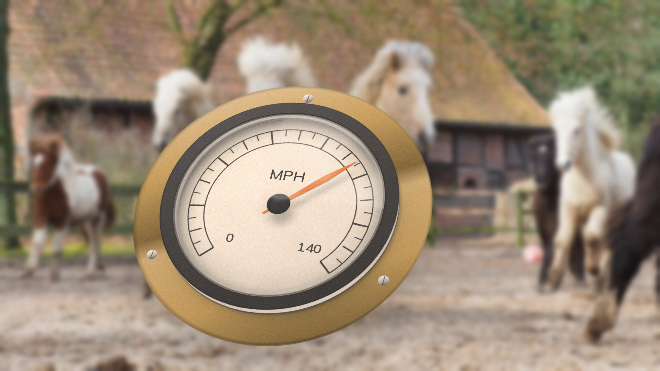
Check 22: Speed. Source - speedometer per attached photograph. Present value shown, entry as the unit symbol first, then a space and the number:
mph 95
